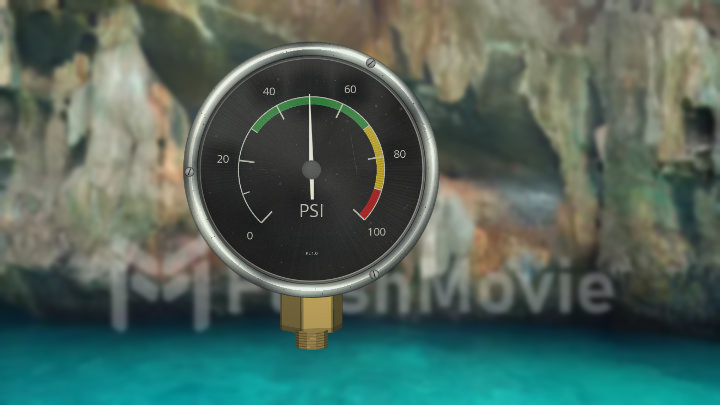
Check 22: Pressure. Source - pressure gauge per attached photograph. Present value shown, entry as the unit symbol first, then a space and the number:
psi 50
